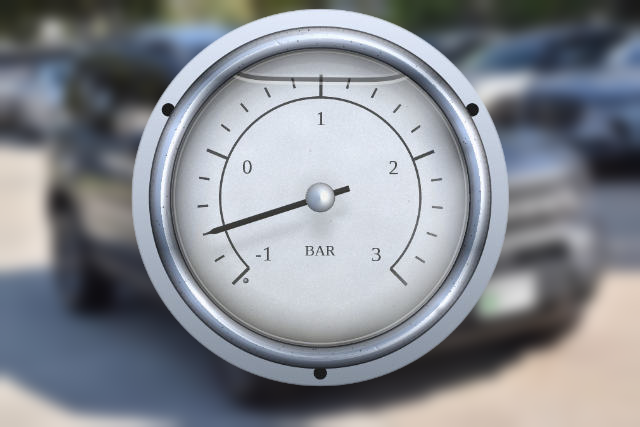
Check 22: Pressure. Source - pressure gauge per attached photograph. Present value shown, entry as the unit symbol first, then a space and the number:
bar -0.6
